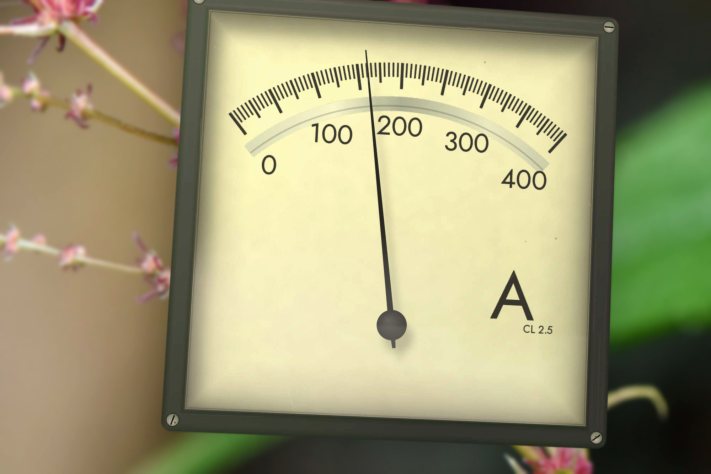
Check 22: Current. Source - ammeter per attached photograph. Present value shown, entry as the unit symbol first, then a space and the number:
A 160
